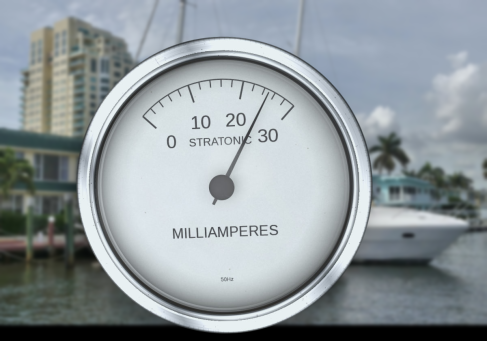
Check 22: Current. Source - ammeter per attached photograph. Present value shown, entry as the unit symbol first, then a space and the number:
mA 25
